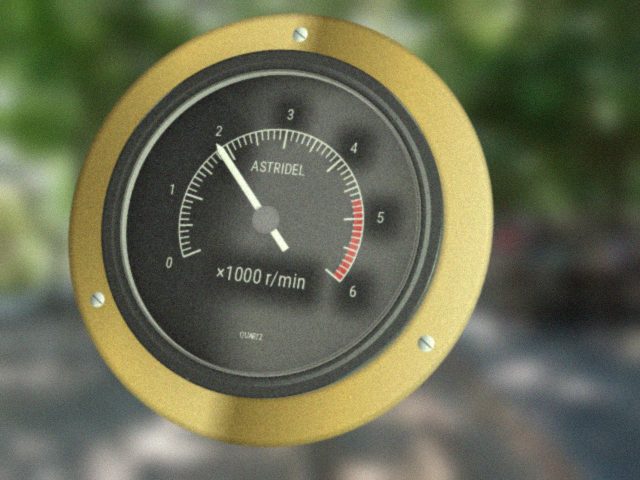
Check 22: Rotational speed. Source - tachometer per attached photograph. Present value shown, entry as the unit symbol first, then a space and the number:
rpm 1900
